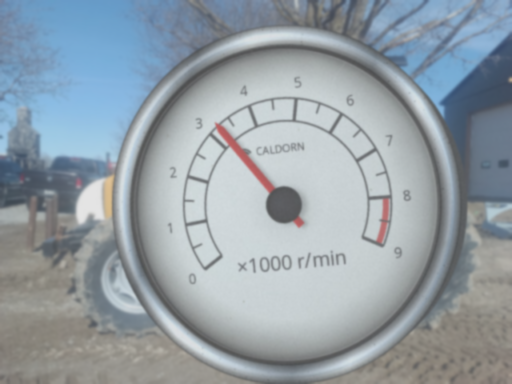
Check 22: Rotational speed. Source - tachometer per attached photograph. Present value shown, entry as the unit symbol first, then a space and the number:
rpm 3250
